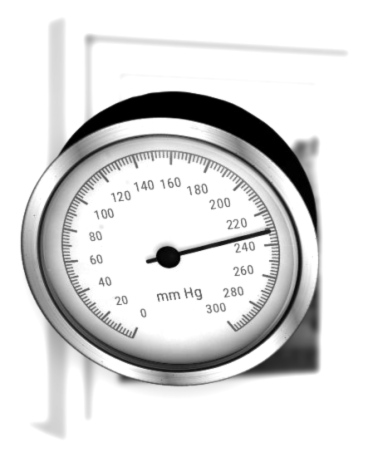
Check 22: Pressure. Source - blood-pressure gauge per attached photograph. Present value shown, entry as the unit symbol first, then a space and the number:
mmHg 230
